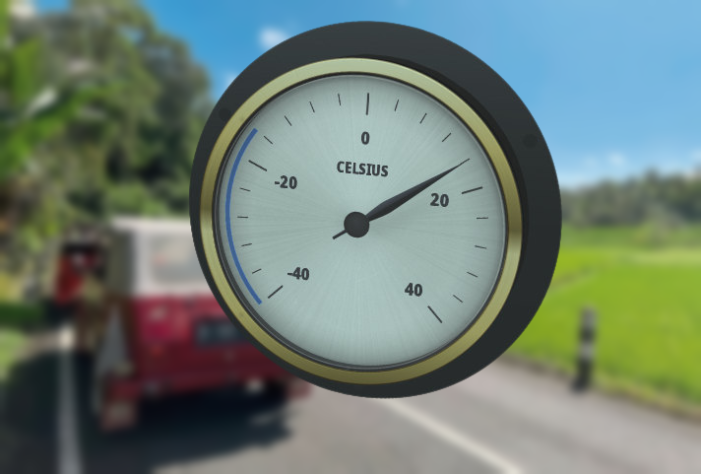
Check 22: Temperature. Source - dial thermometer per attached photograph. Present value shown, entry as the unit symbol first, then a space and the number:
°C 16
